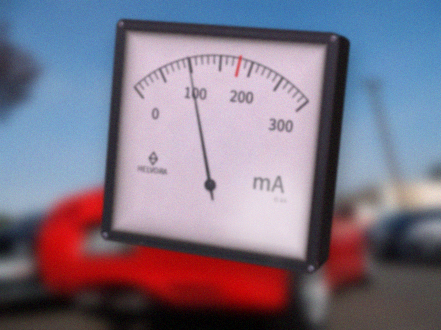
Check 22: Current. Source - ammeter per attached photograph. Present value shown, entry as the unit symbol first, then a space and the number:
mA 100
